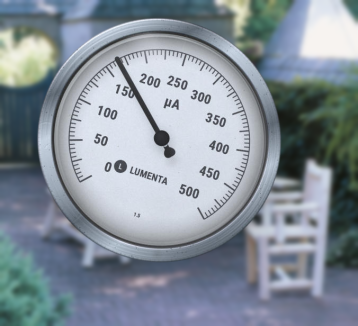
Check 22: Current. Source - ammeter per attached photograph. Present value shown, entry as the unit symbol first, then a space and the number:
µA 165
